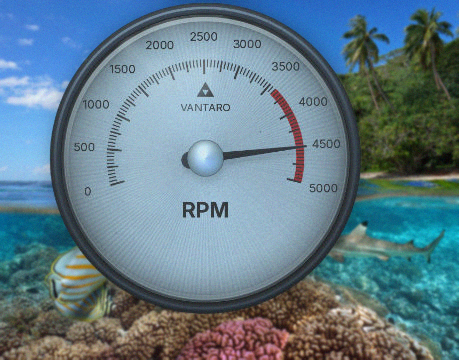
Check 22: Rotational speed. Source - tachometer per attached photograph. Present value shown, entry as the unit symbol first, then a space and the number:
rpm 4500
